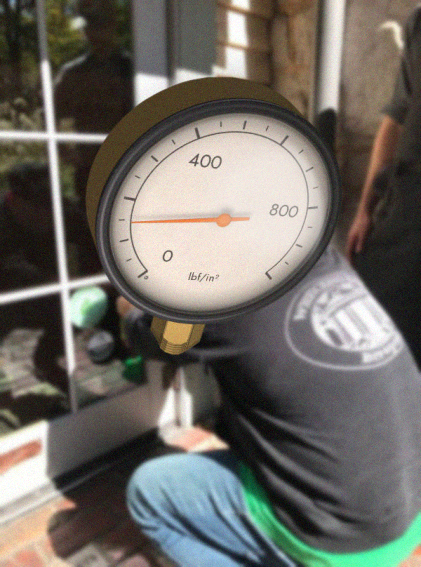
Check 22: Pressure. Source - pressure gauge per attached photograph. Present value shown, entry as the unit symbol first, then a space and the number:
psi 150
